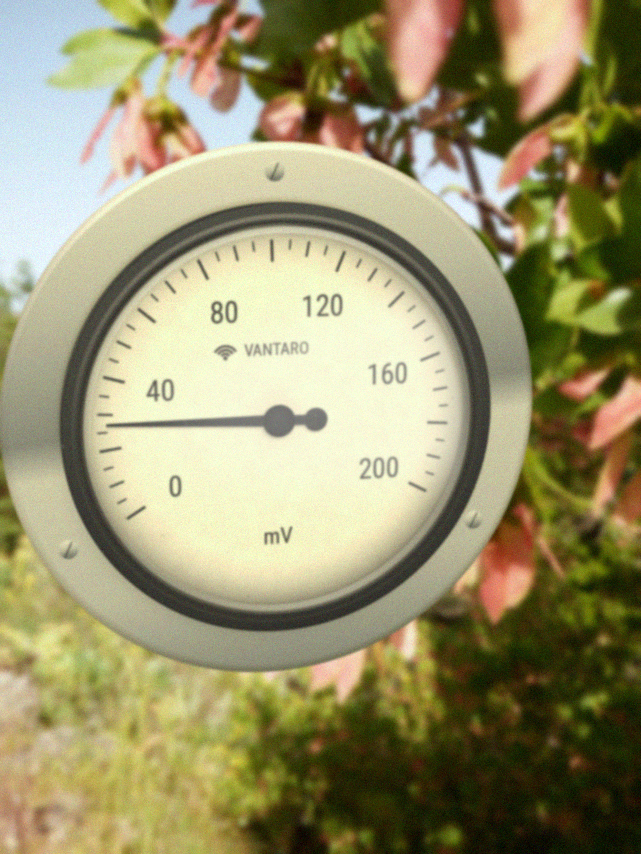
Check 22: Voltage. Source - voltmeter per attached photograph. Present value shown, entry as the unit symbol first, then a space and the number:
mV 27.5
